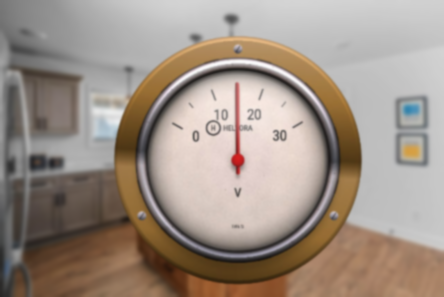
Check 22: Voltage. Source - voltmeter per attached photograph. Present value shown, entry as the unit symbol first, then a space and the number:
V 15
